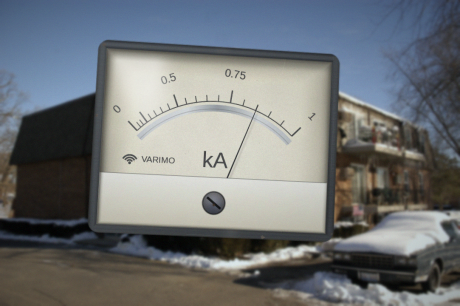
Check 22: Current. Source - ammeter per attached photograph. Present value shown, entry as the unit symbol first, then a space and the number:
kA 0.85
